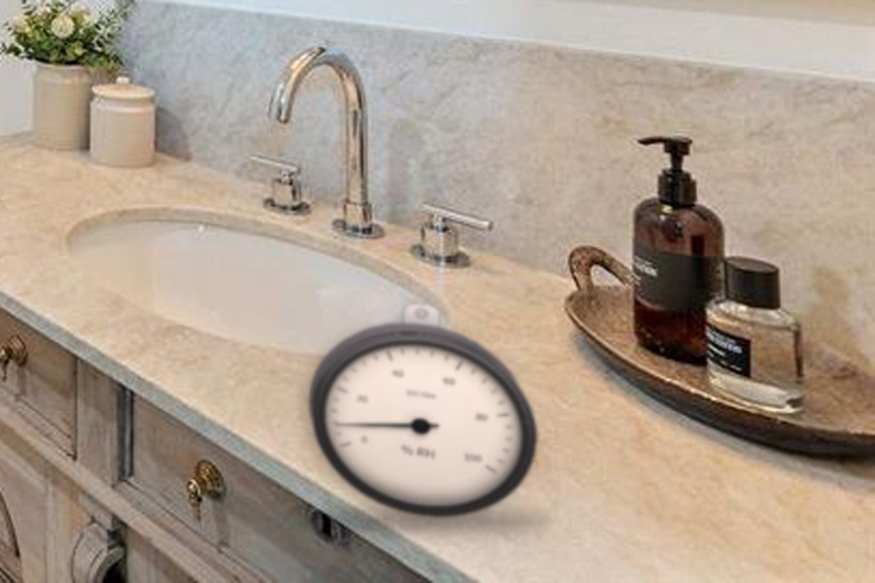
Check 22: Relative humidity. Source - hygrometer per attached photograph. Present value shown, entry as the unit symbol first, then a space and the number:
% 8
